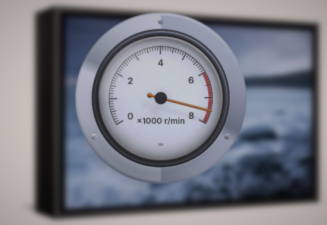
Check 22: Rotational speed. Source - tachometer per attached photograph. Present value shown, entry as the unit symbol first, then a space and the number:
rpm 7500
